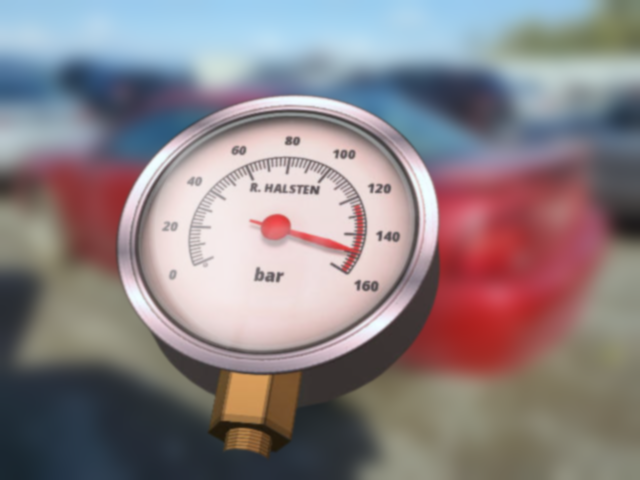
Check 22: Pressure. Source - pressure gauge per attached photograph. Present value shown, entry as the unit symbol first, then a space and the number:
bar 150
